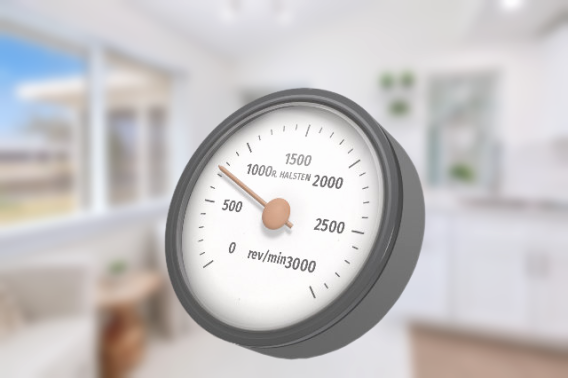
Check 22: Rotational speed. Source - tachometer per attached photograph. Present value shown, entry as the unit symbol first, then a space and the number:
rpm 750
